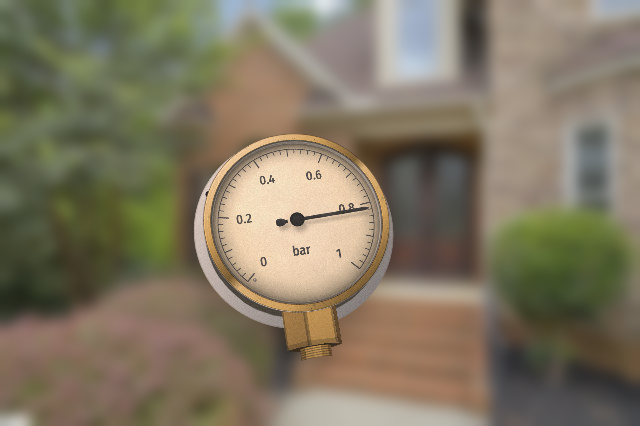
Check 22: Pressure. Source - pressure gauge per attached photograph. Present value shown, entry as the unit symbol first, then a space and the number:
bar 0.82
